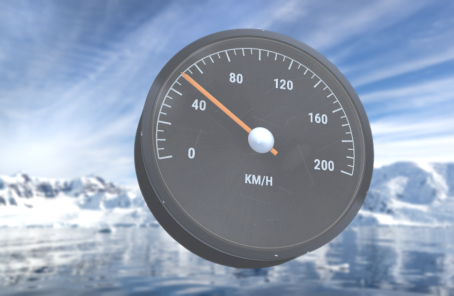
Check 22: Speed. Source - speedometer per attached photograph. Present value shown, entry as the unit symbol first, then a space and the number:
km/h 50
